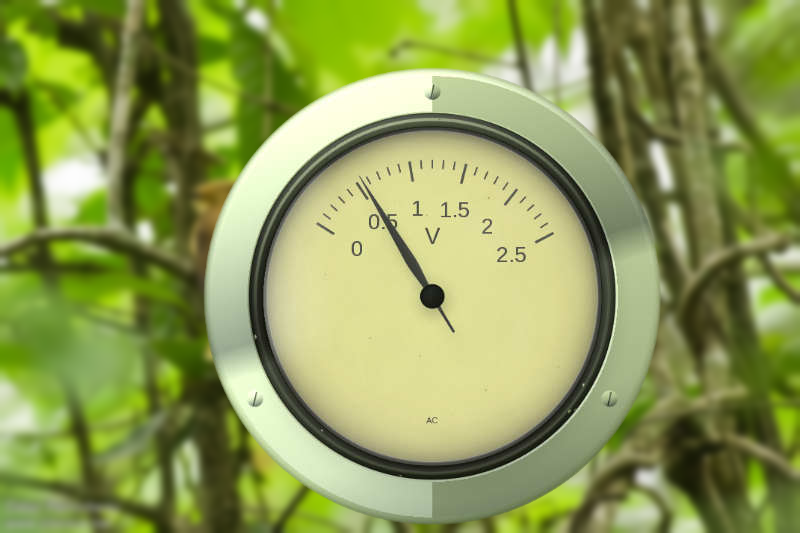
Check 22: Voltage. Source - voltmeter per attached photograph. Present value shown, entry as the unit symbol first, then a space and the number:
V 0.55
